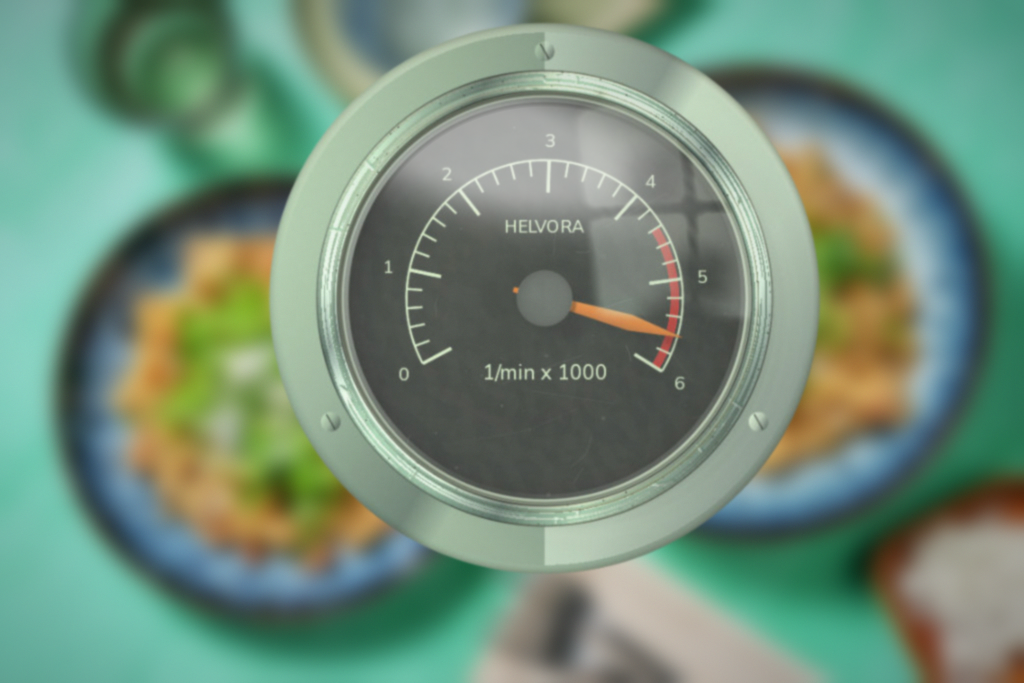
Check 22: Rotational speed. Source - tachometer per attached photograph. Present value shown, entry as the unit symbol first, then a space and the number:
rpm 5600
